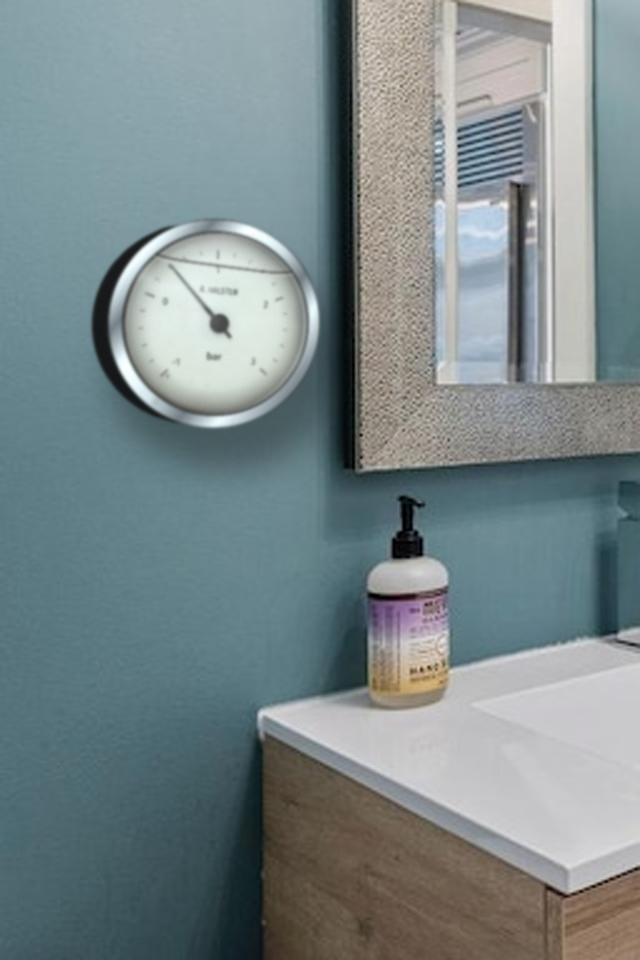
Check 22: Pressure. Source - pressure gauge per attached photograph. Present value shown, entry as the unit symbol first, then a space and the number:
bar 0.4
